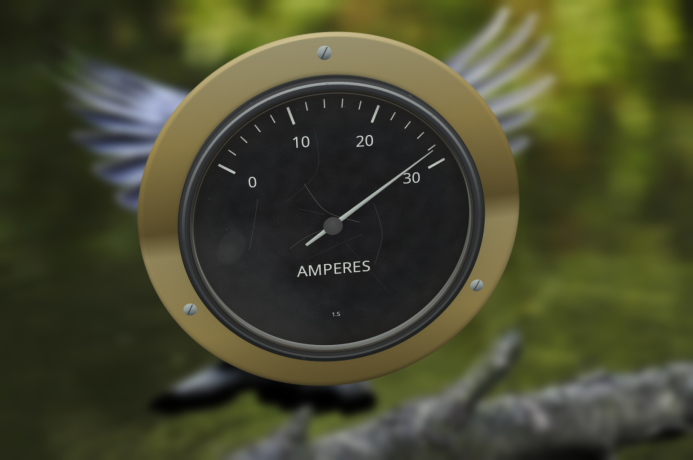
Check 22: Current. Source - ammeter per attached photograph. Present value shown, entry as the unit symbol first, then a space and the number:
A 28
